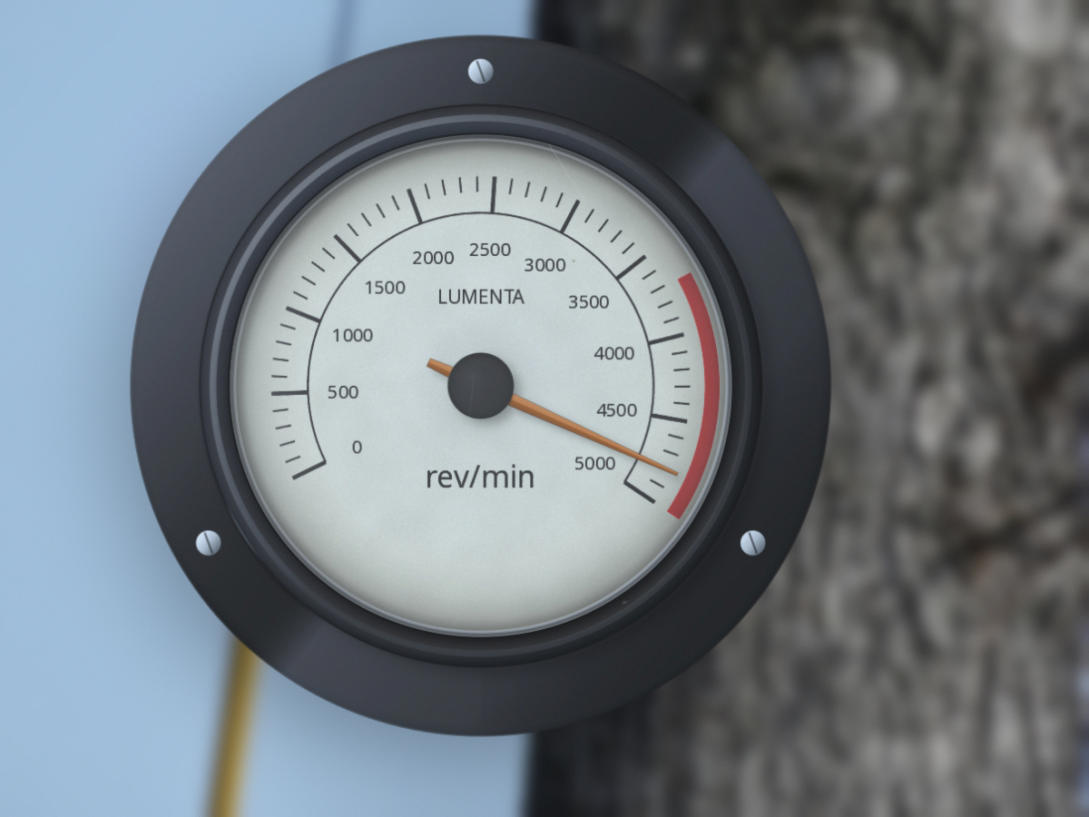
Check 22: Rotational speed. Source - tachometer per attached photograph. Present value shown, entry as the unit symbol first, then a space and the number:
rpm 4800
